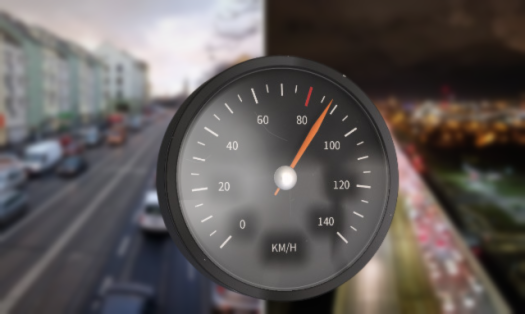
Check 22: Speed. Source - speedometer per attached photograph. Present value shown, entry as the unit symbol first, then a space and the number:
km/h 87.5
